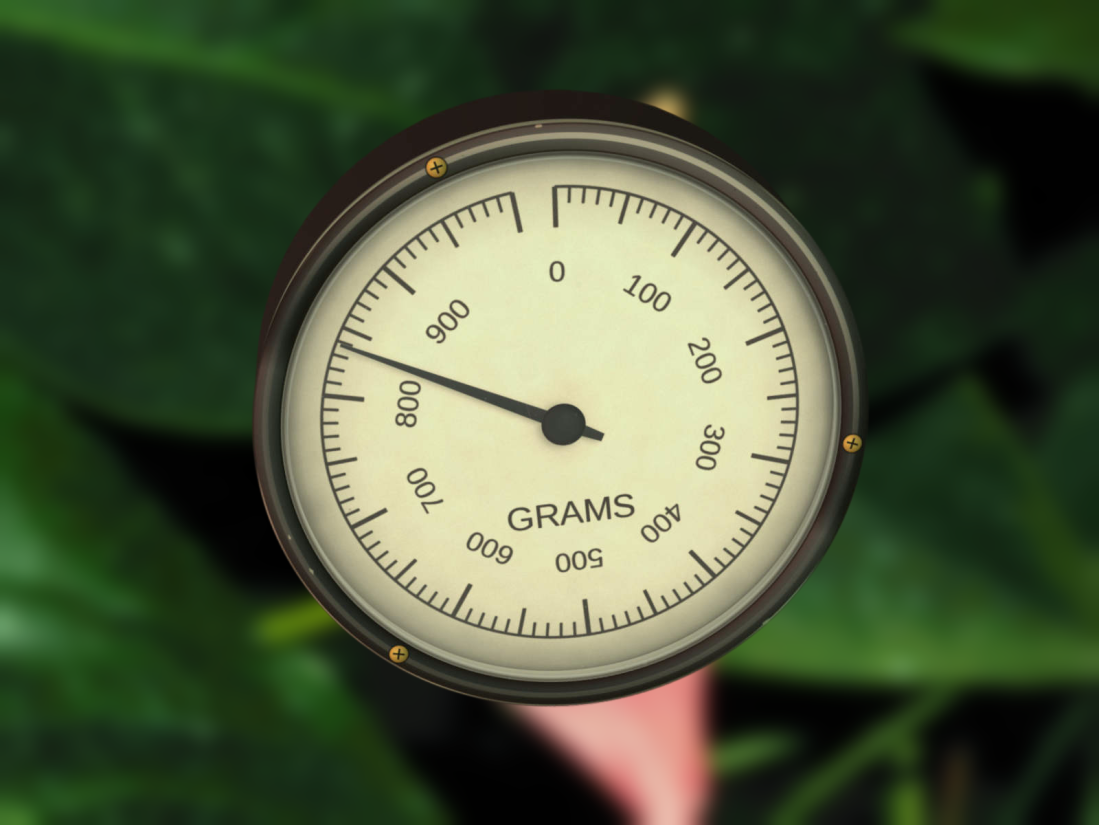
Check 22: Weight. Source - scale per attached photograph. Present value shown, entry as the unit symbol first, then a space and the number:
g 840
